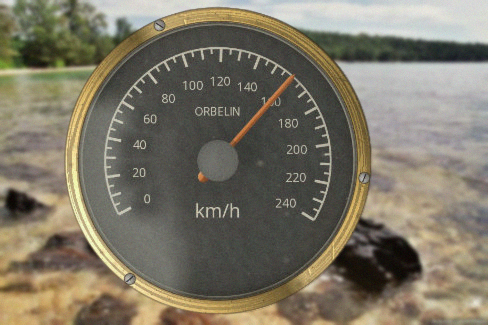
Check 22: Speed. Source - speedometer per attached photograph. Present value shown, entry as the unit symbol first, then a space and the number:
km/h 160
